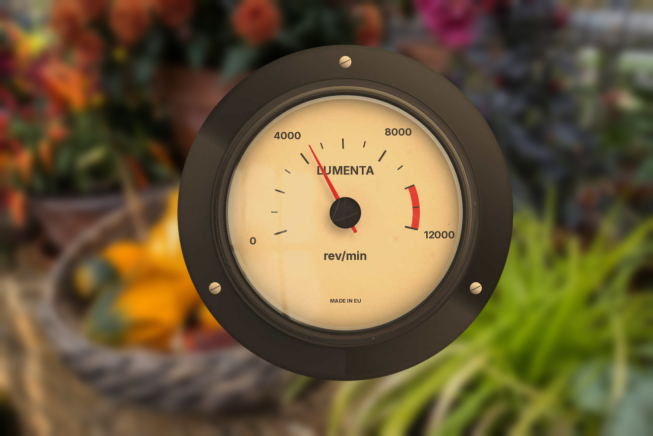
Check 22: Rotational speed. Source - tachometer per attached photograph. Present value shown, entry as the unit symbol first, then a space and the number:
rpm 4500
